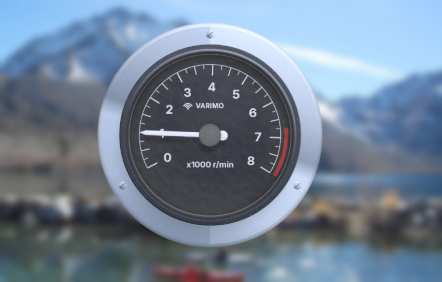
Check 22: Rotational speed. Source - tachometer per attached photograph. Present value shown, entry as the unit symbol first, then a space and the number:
rpm 1000
